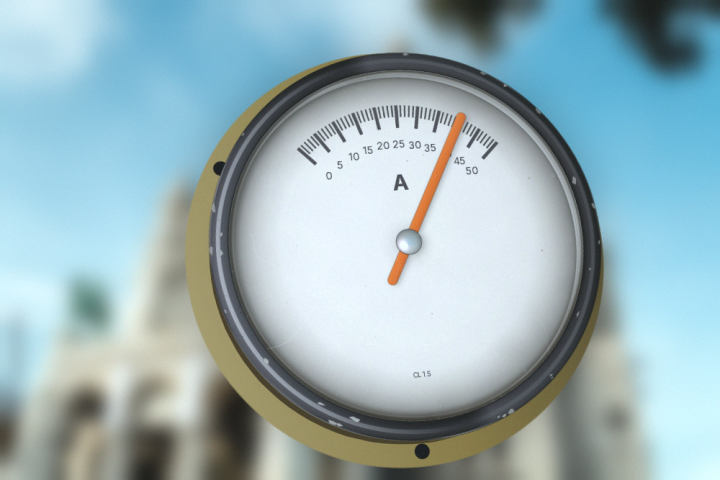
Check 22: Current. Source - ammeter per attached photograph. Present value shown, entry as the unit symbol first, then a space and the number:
A 40
